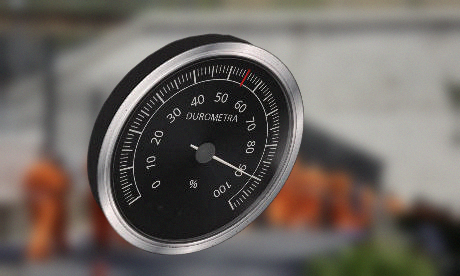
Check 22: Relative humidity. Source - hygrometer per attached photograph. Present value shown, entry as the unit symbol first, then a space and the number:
% 90
